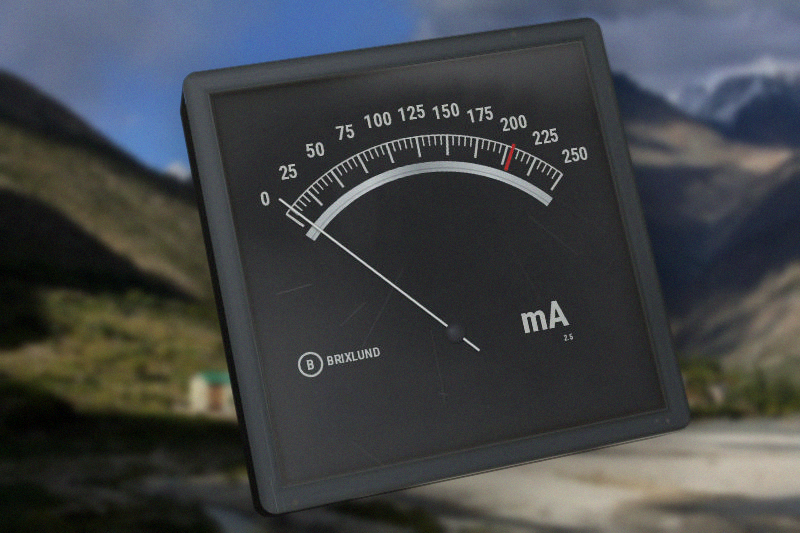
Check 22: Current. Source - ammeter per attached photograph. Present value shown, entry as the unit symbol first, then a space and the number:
mA 5
